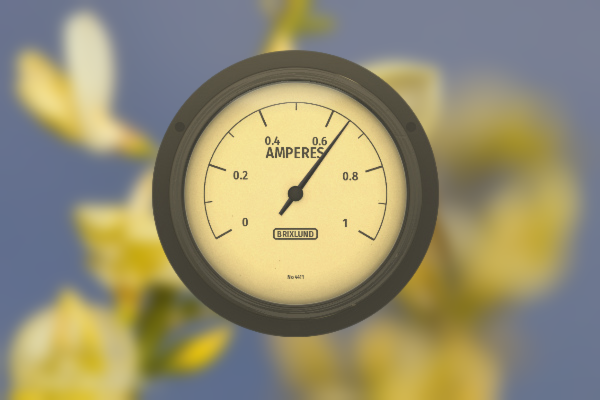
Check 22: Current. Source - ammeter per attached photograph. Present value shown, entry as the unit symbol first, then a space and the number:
A 0.65
